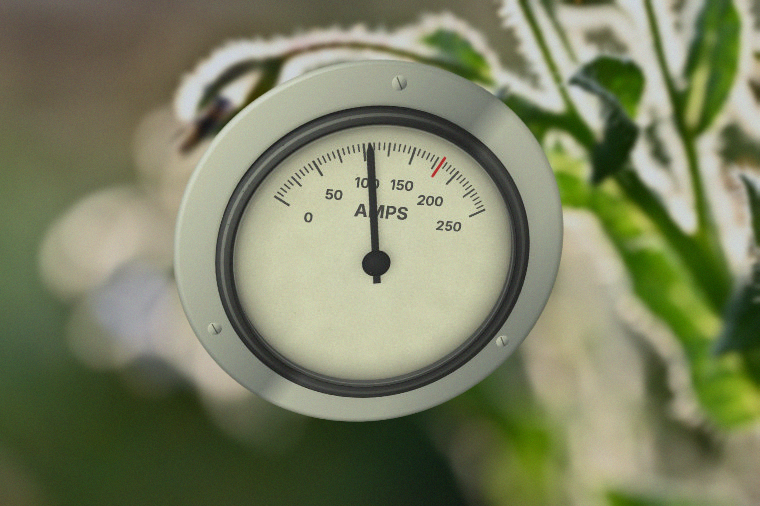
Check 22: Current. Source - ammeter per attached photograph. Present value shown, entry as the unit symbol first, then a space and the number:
A 105
